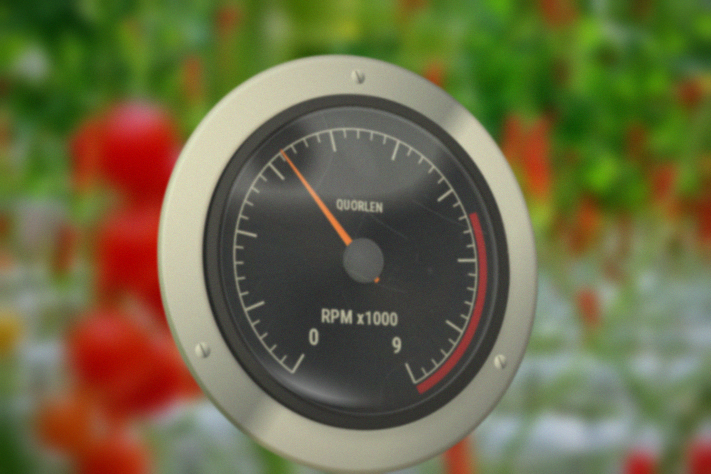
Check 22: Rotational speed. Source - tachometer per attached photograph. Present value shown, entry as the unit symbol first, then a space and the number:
rpm 3200
